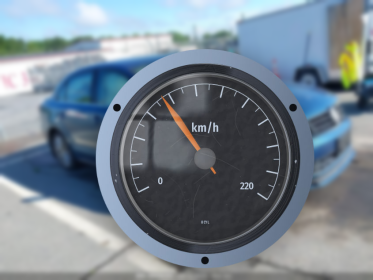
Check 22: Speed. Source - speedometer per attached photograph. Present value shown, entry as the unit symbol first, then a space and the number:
km/h 75
